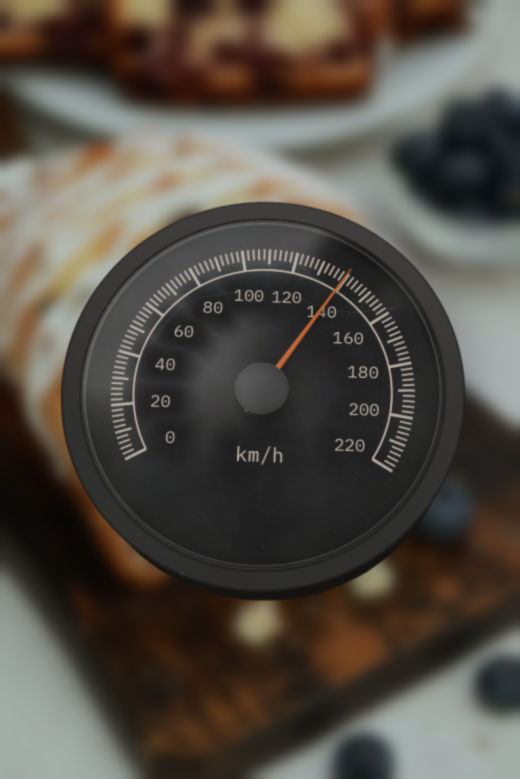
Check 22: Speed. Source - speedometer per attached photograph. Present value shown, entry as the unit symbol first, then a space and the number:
km/h 140
